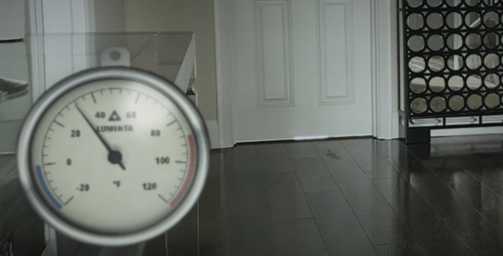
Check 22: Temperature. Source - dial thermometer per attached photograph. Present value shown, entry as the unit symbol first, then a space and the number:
°F 32
